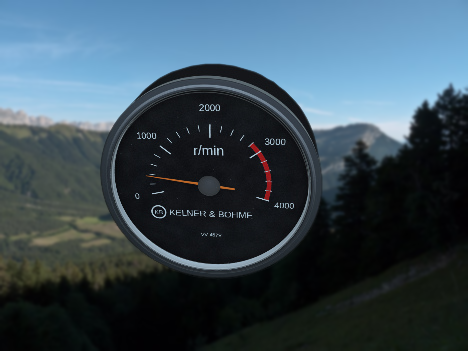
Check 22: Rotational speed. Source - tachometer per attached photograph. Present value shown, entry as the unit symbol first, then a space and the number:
rpm 400
